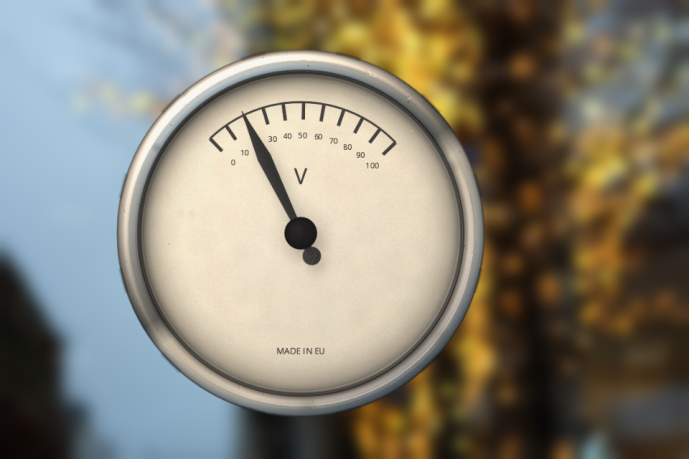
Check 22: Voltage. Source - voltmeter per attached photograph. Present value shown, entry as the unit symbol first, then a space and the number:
V 20
